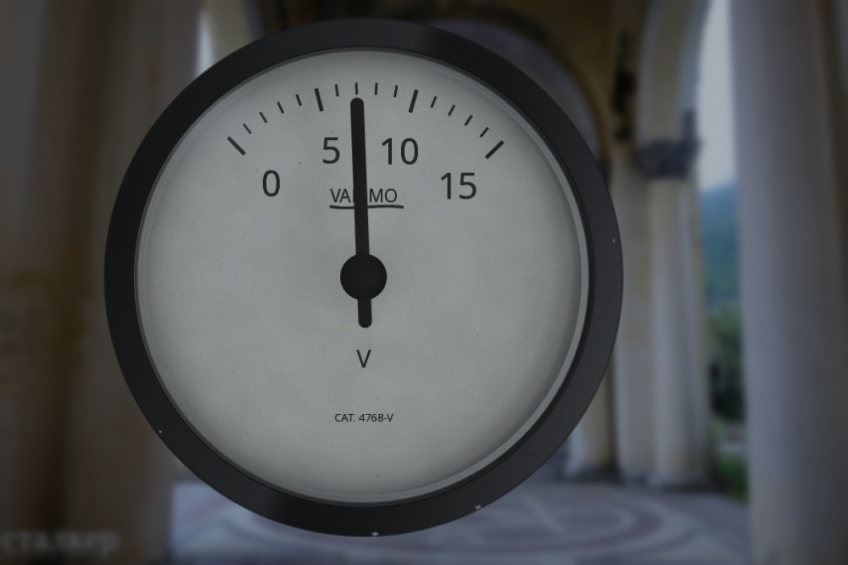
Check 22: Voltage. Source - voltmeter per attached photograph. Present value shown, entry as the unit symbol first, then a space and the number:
V 7
